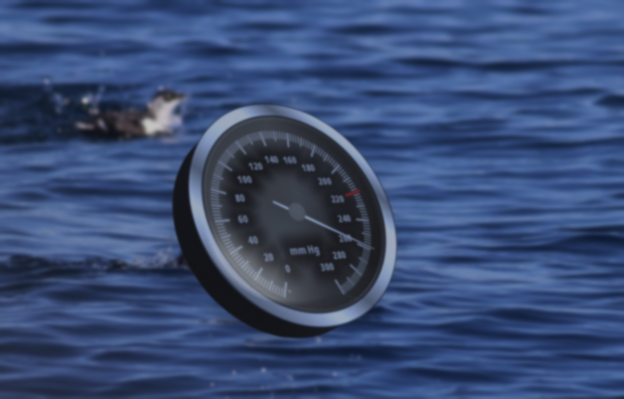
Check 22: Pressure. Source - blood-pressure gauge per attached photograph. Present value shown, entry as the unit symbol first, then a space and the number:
mmHg 260
